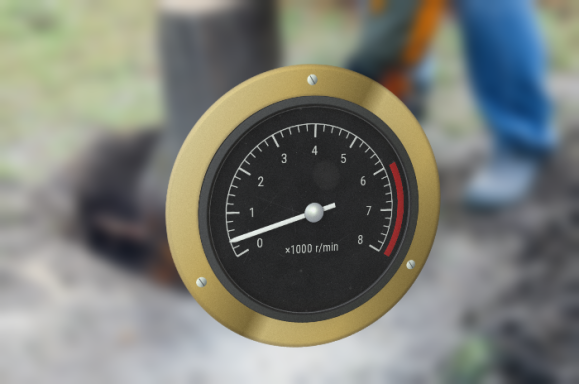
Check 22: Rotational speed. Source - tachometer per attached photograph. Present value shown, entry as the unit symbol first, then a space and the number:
rpm 400
